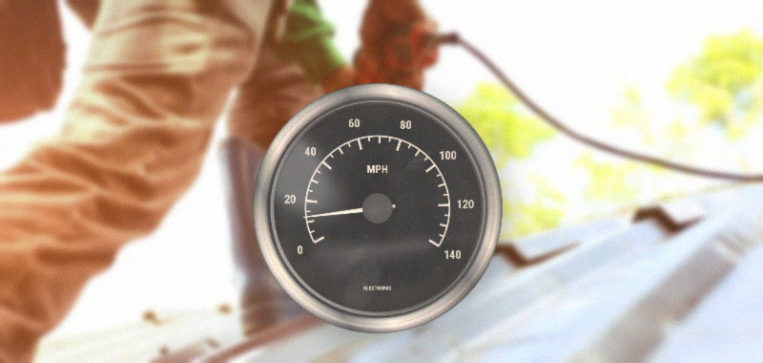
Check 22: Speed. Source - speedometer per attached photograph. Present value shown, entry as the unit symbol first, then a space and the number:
mph 12.5
